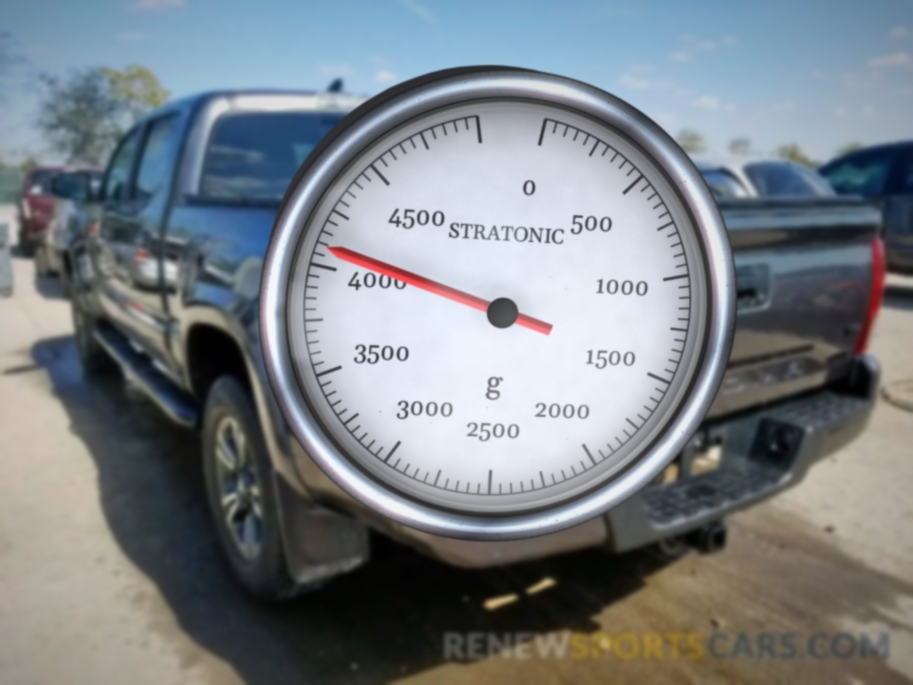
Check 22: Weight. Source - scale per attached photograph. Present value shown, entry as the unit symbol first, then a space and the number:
g 4100
